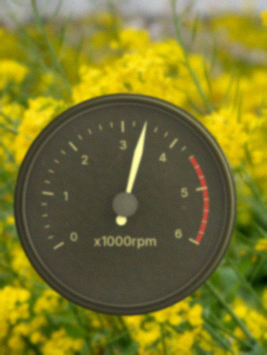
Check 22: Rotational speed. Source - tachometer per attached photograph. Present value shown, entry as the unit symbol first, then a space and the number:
rpm 3400
